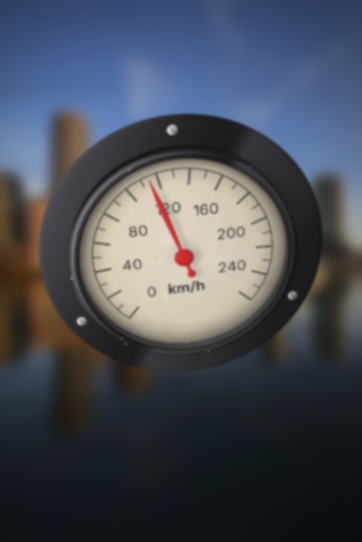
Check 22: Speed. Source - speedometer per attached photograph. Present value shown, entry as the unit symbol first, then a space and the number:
km/h 115
